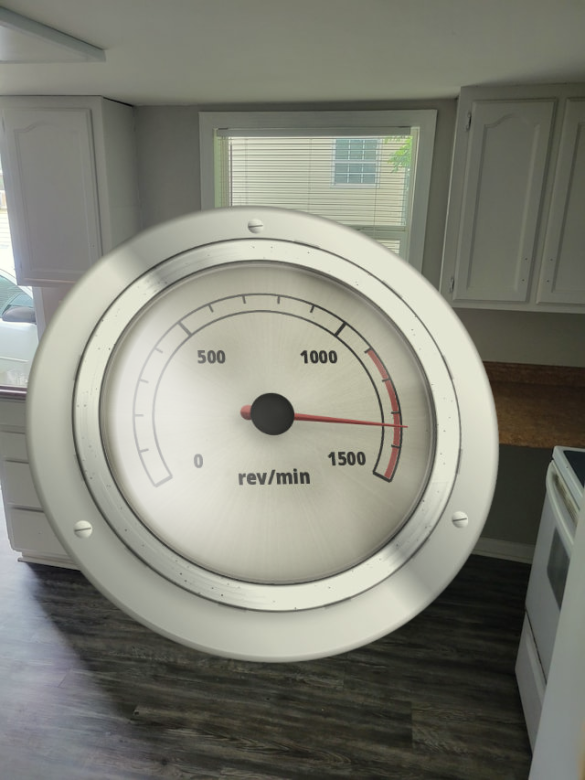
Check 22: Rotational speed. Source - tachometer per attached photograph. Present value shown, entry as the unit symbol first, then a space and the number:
rpm 1350
